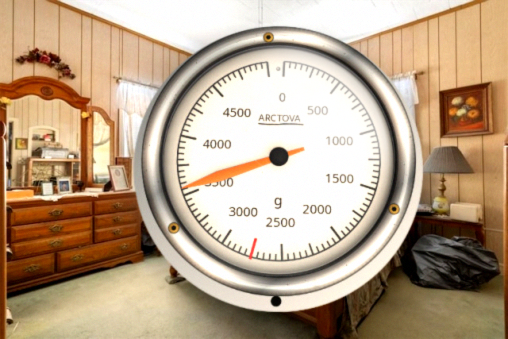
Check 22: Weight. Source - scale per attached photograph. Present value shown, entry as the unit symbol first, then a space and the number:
g 3550
